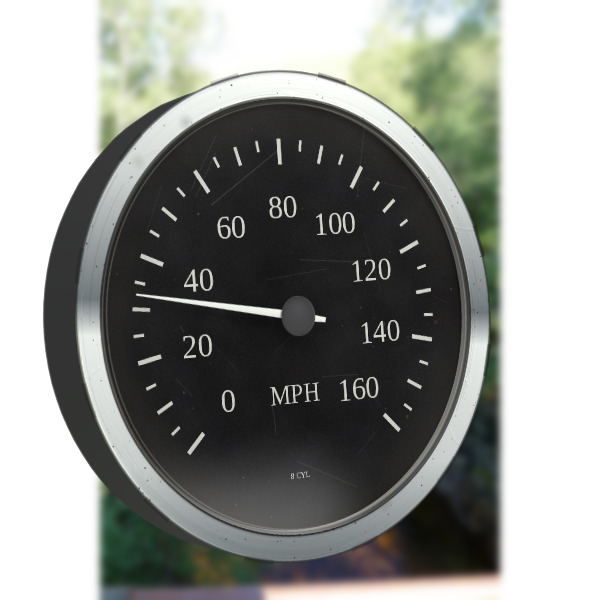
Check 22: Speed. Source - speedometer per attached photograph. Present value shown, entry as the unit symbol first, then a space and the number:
mph 32.5
